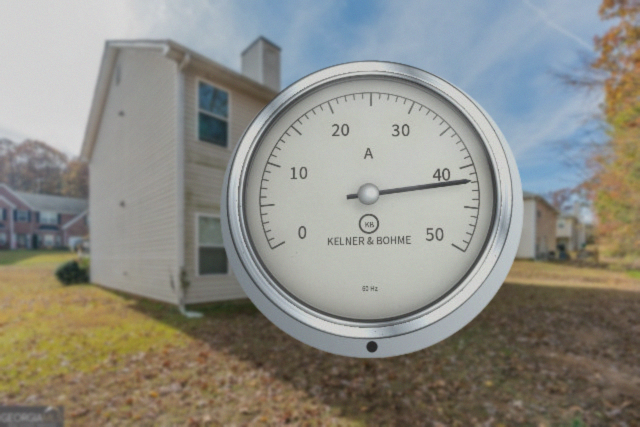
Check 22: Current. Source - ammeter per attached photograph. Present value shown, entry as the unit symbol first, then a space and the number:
A 42
